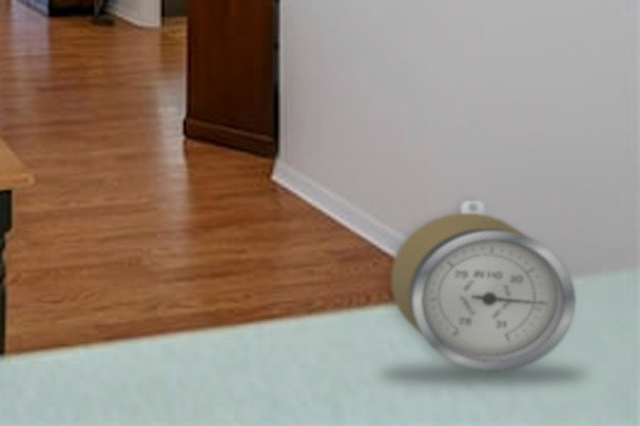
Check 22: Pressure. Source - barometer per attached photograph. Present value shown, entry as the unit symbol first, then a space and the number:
inHg 30.4
